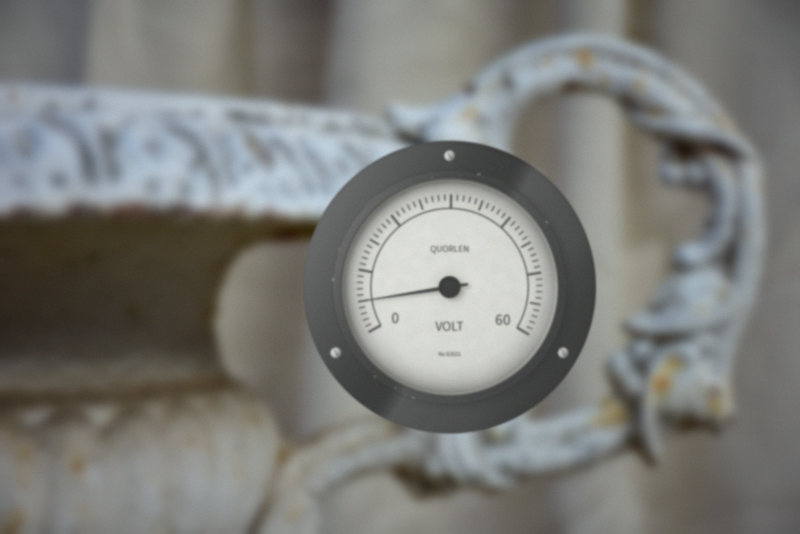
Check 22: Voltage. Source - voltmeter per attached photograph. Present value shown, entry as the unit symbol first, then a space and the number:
V 5
